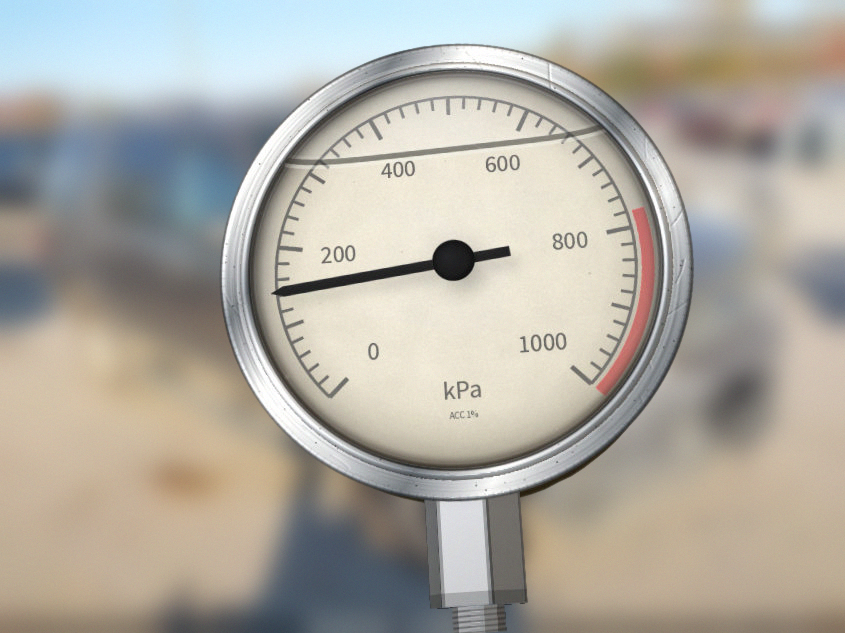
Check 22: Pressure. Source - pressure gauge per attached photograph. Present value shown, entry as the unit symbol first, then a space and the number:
kPa 140
